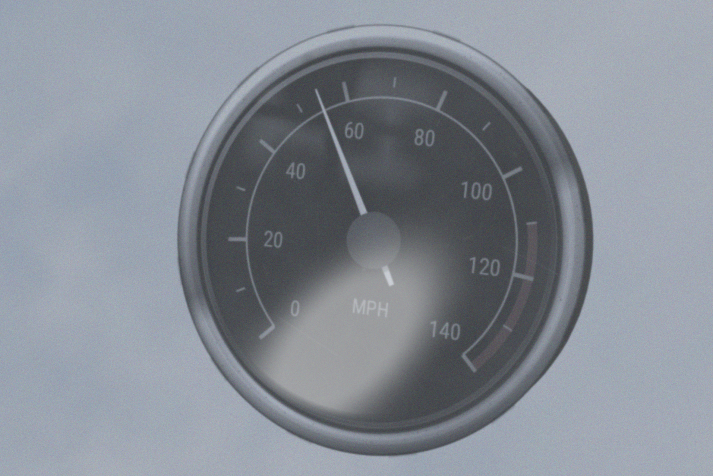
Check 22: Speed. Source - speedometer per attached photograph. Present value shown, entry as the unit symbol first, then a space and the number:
mph 55
